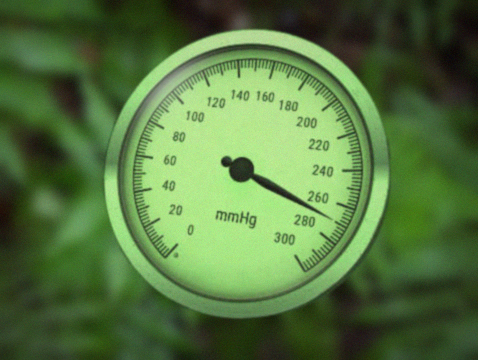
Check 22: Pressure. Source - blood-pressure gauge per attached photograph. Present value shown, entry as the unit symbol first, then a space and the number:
mmHg 270
